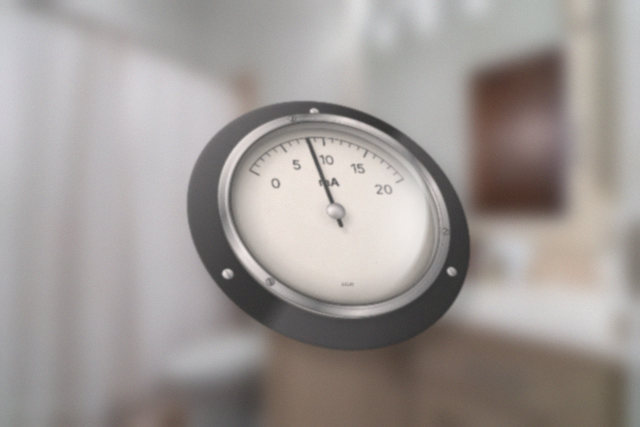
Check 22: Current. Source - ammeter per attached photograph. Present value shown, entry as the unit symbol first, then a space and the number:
mA 8
